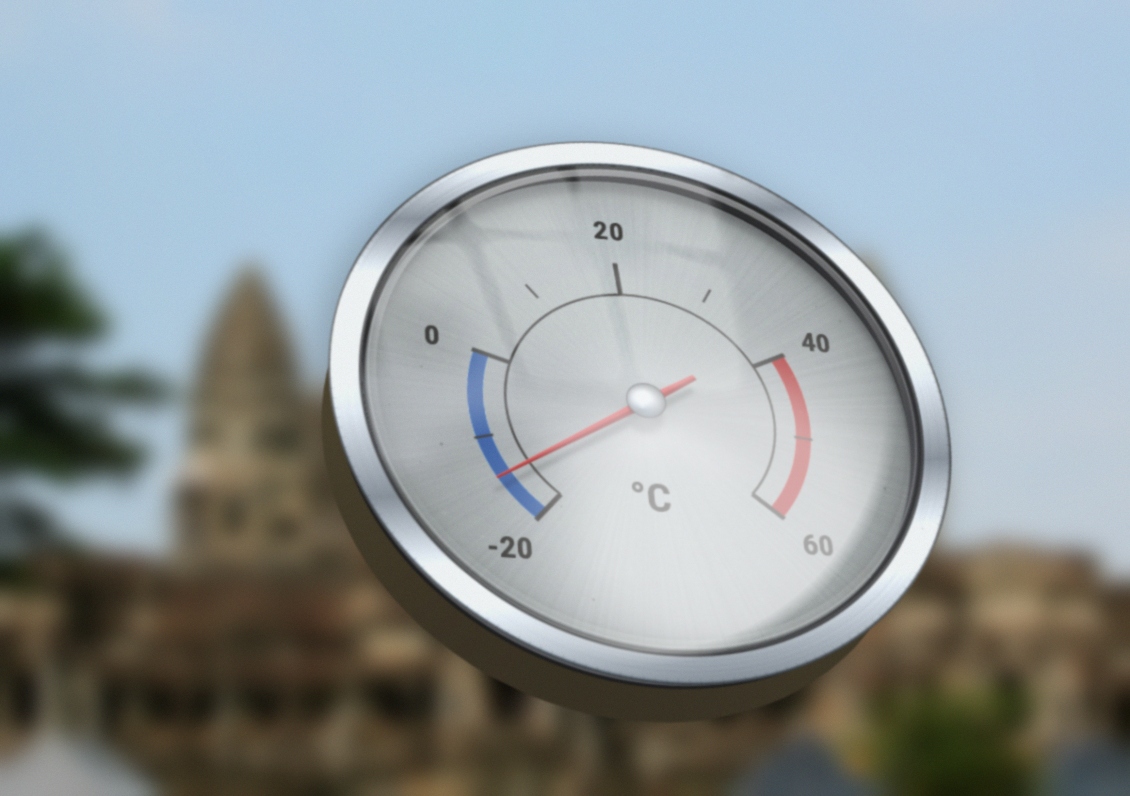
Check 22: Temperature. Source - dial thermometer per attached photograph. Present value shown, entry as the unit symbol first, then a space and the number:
°C -15
